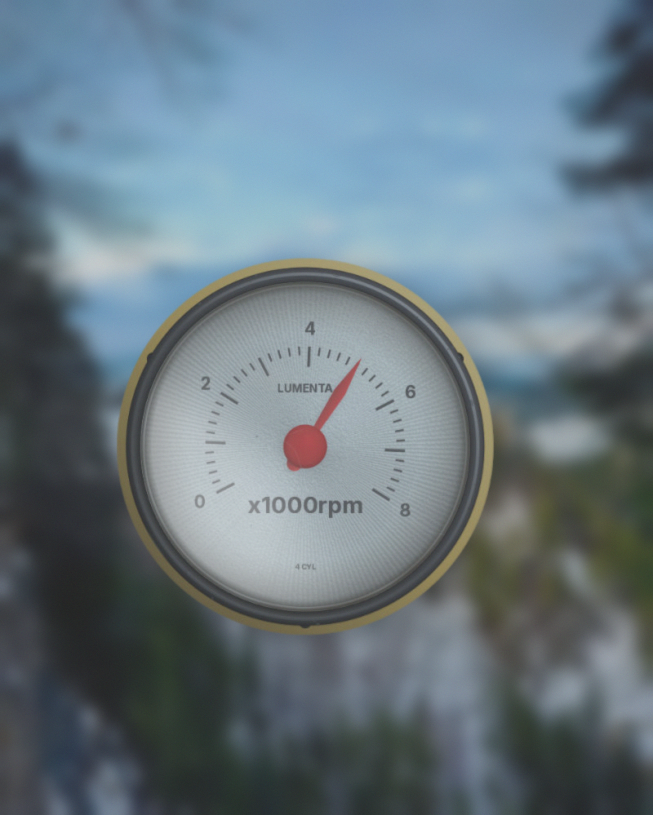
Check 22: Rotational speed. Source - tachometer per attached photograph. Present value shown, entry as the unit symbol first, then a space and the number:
rpm 5000
